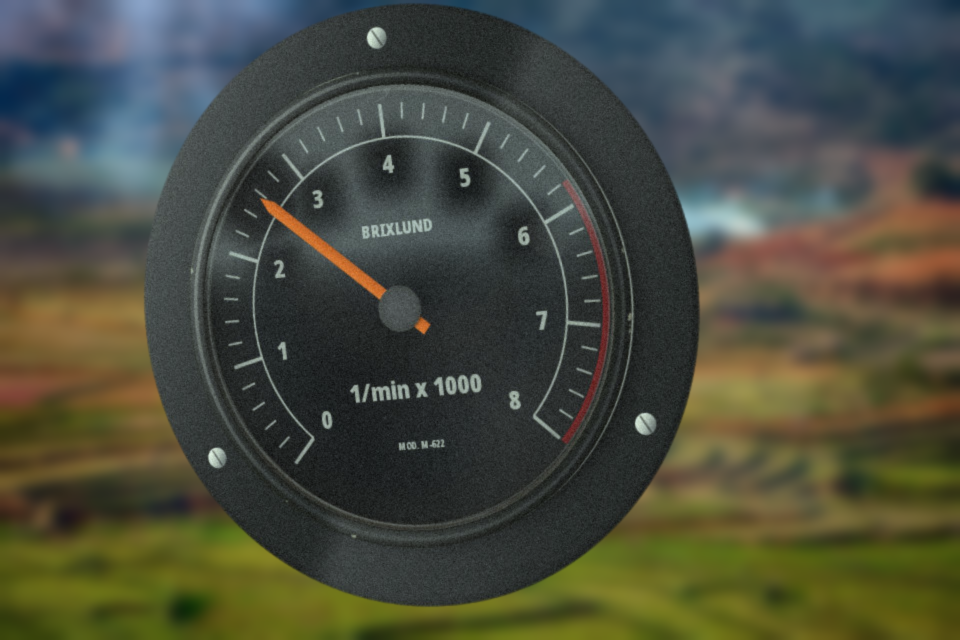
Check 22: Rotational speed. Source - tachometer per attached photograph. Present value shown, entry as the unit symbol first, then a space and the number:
rpm 2600
